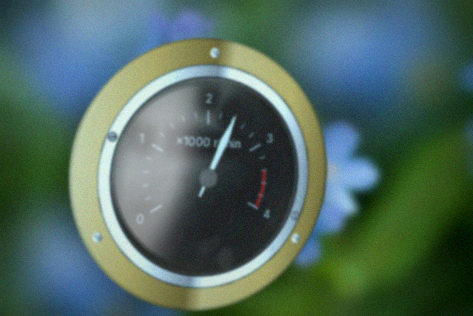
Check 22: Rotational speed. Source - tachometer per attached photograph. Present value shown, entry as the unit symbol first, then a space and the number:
rpm 2400
